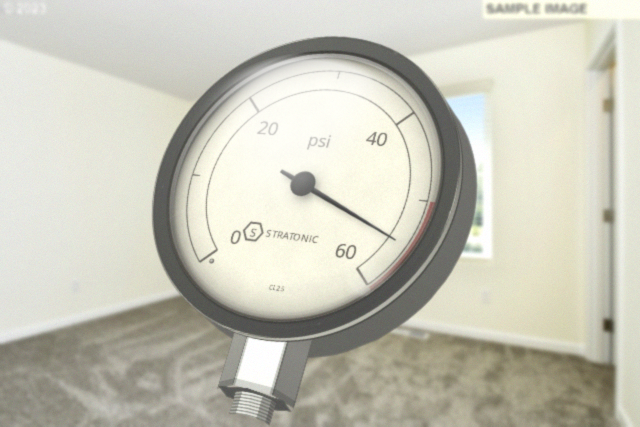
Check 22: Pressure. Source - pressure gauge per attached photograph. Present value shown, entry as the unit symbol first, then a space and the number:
psi 55
